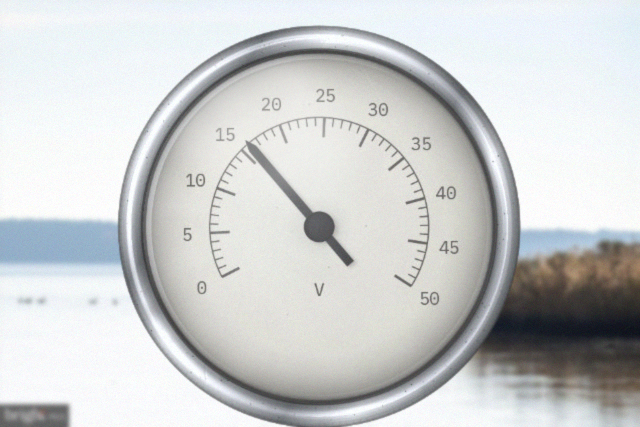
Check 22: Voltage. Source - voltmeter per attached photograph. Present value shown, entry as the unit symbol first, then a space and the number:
V 16
